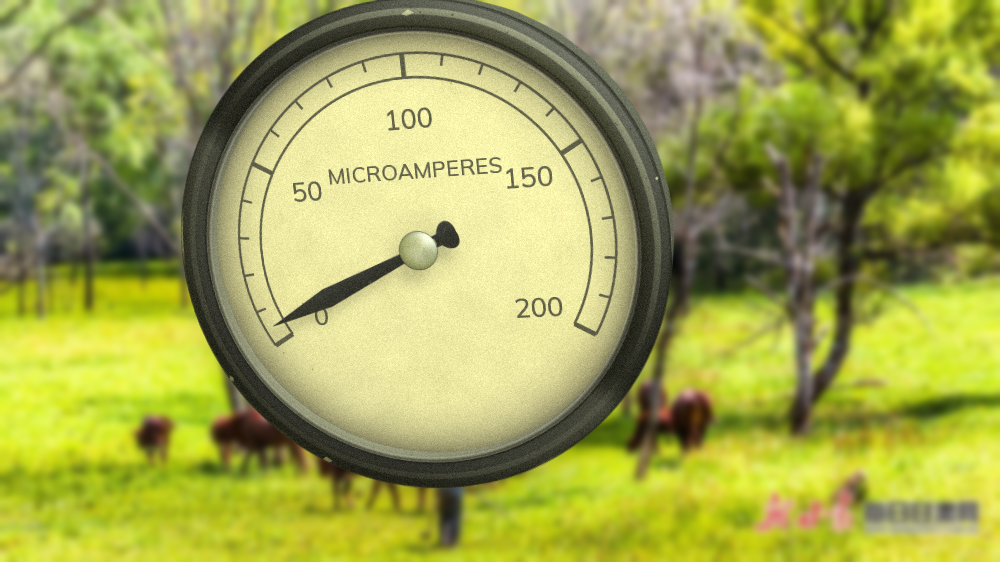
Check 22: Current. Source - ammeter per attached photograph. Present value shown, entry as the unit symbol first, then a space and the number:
µA 5
